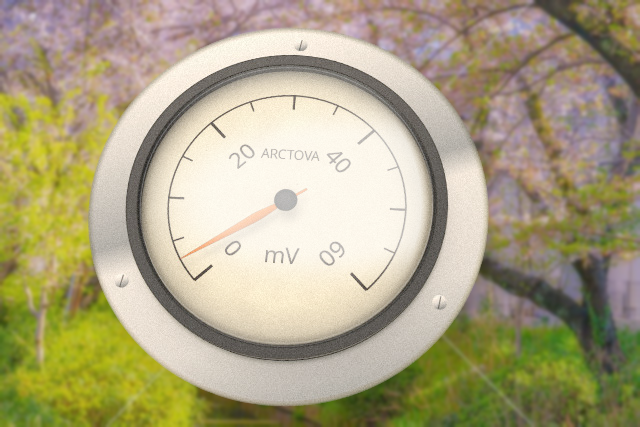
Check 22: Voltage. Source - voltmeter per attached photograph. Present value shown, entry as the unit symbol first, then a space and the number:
mV 2.5
